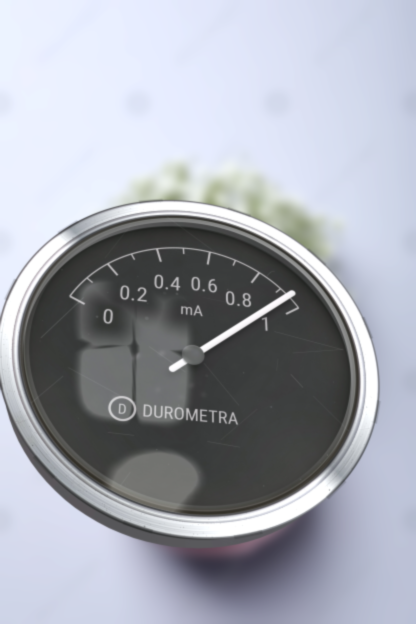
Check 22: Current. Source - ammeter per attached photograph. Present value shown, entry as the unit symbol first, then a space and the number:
mA 0.95
